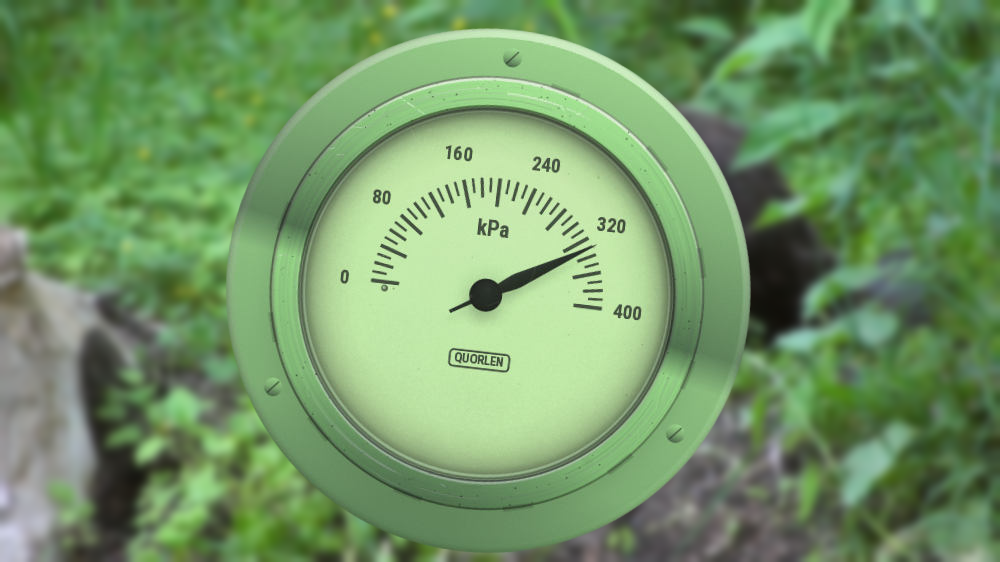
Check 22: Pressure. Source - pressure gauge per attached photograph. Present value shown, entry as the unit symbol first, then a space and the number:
kPa 330
